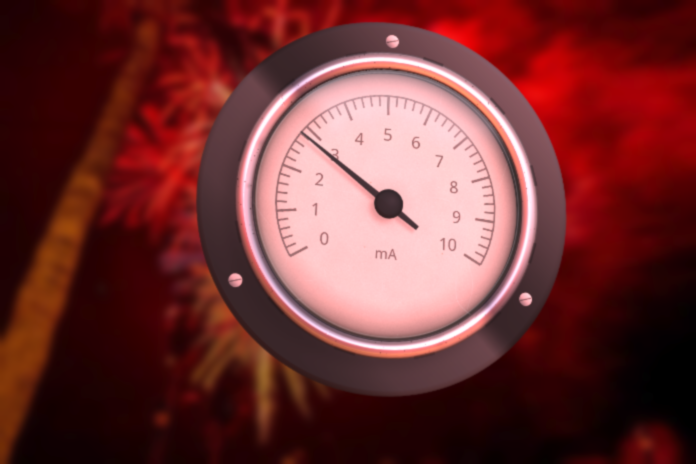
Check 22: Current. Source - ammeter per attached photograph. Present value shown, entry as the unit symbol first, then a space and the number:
mA 2.8
